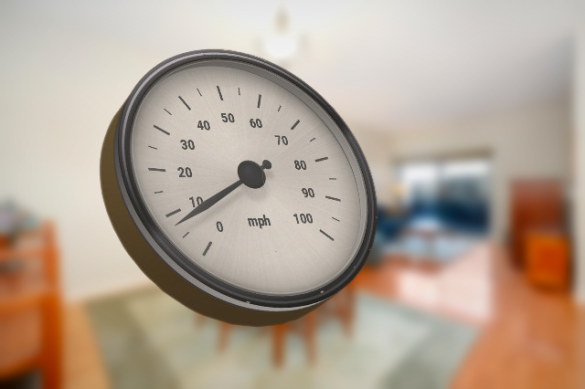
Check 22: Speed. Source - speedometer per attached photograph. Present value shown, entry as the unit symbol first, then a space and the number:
mph 7.5
